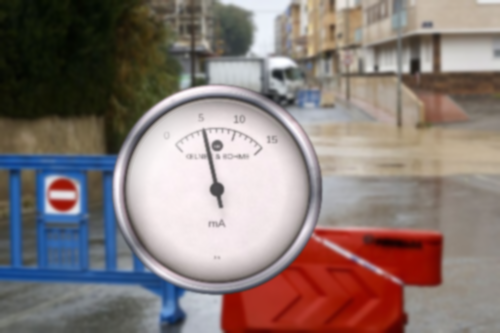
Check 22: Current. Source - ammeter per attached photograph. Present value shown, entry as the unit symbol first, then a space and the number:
mA 5
